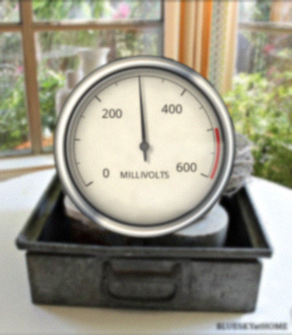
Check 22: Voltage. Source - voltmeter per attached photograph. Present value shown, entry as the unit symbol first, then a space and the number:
mV 300
